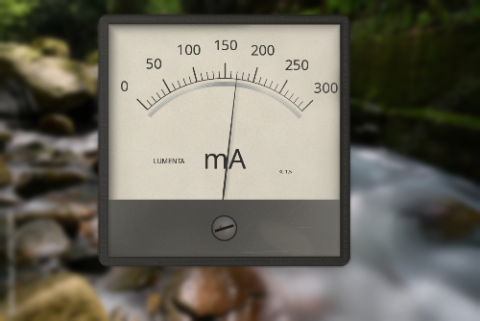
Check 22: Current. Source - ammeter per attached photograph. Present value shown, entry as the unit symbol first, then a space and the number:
mA 170
